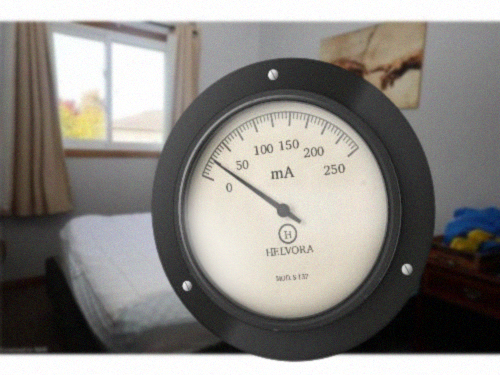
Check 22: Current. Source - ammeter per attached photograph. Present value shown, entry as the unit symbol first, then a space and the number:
mA 25
